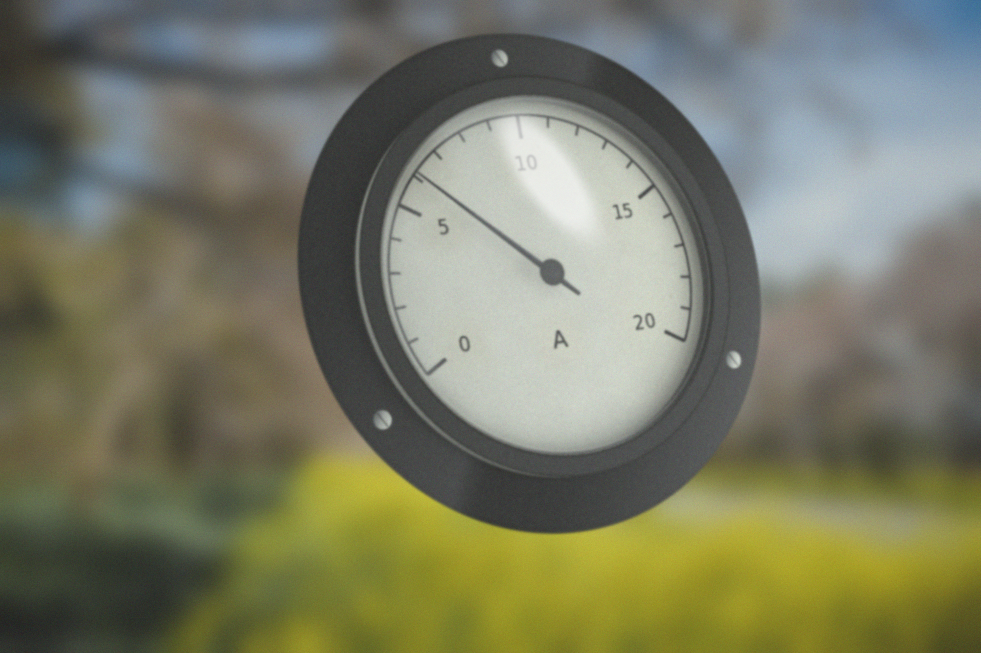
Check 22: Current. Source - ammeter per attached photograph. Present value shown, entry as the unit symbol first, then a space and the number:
A 6
